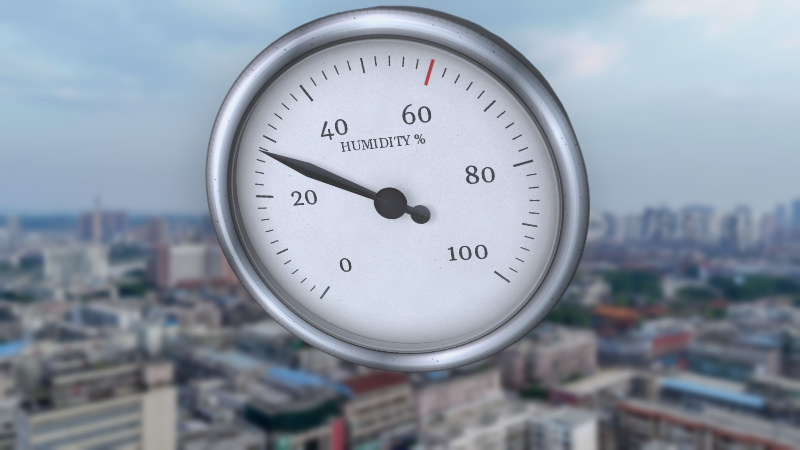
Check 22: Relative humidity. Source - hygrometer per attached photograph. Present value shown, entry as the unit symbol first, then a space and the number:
% 28
